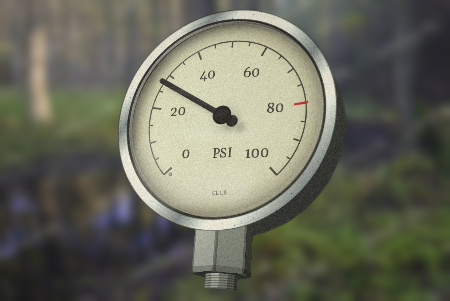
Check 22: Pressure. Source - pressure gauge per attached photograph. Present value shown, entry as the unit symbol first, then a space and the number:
psi 27.5
